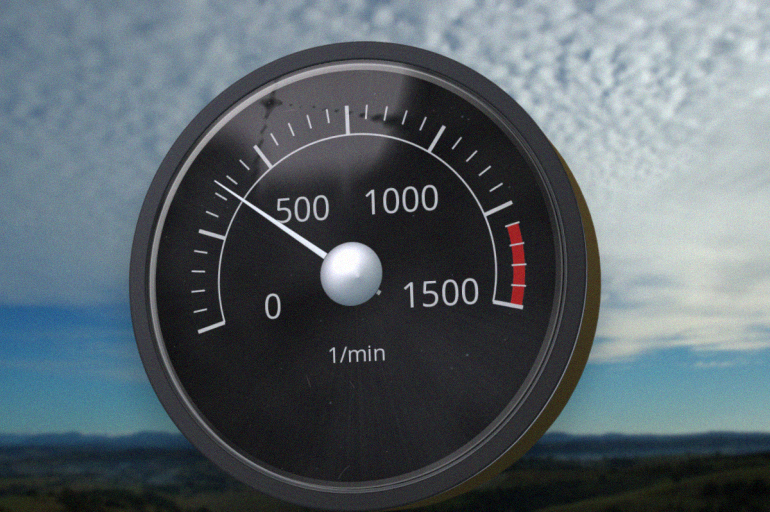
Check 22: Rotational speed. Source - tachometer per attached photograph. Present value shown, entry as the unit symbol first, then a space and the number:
rpm 375
